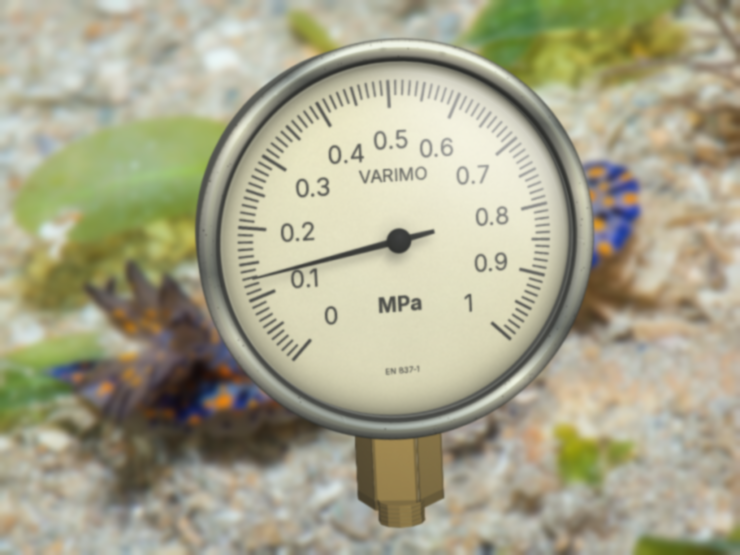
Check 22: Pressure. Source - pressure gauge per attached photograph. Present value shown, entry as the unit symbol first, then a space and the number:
MPa 0.13
